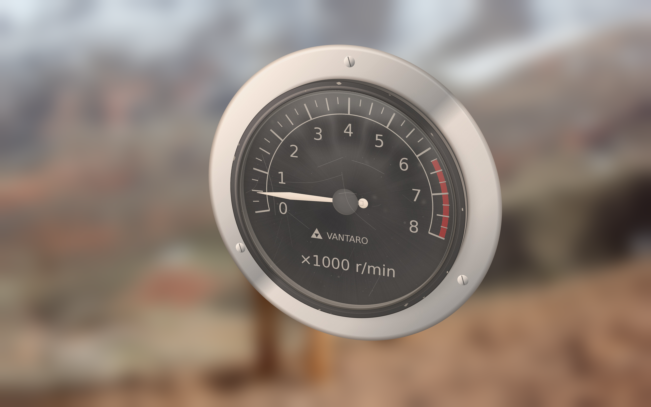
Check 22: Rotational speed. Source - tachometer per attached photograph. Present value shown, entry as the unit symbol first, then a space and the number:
rpm 500
